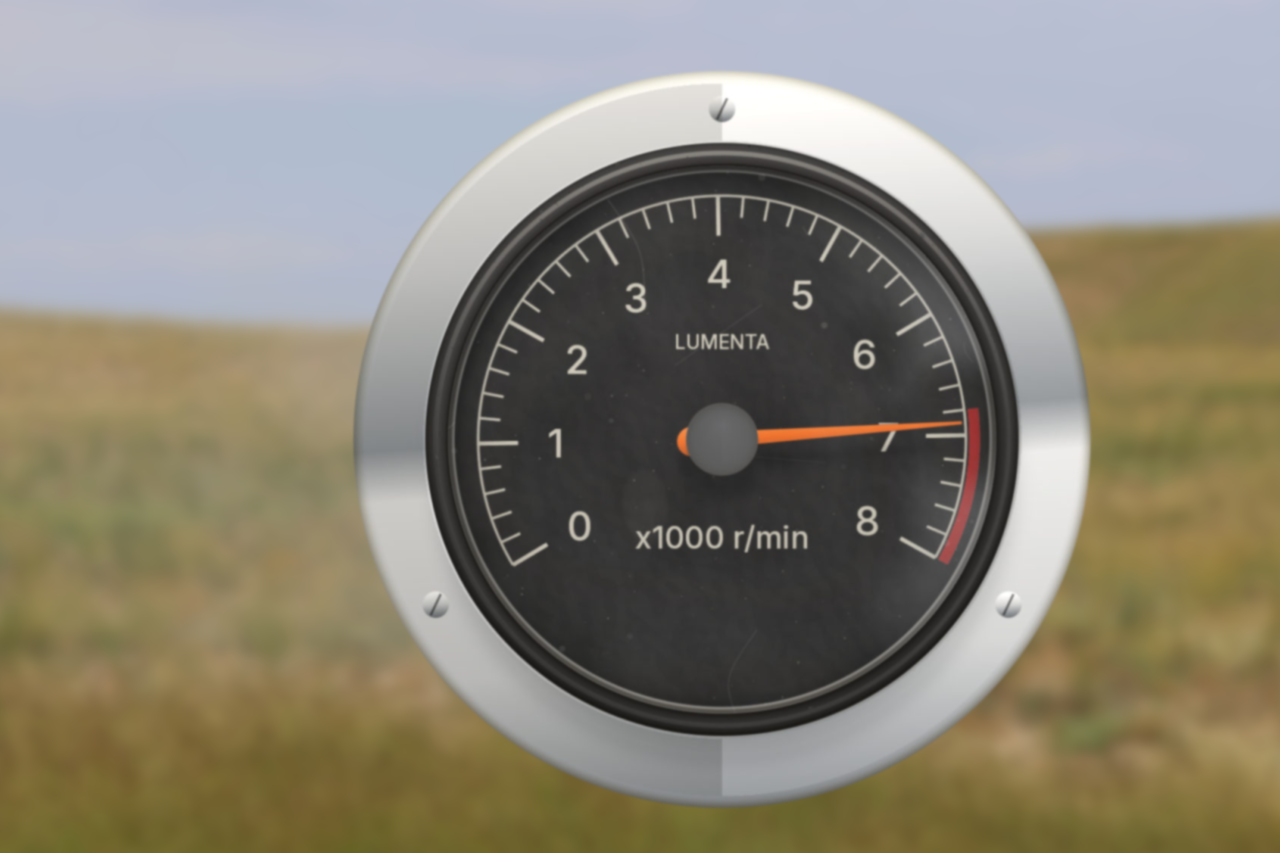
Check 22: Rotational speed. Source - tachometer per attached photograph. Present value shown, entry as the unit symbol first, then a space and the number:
rpm 6900
